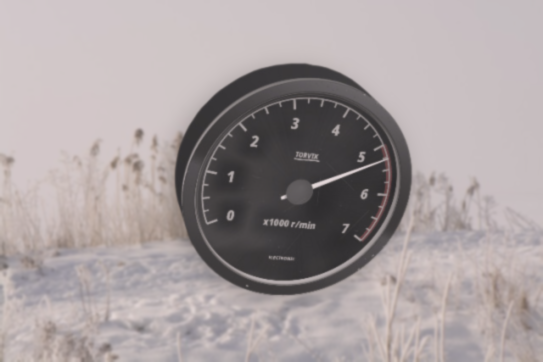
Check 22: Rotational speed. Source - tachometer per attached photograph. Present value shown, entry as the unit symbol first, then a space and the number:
rpm 5250
